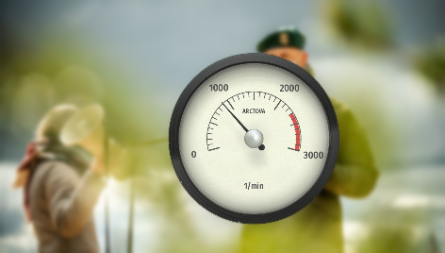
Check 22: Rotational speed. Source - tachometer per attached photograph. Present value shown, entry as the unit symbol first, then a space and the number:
rpm 900
